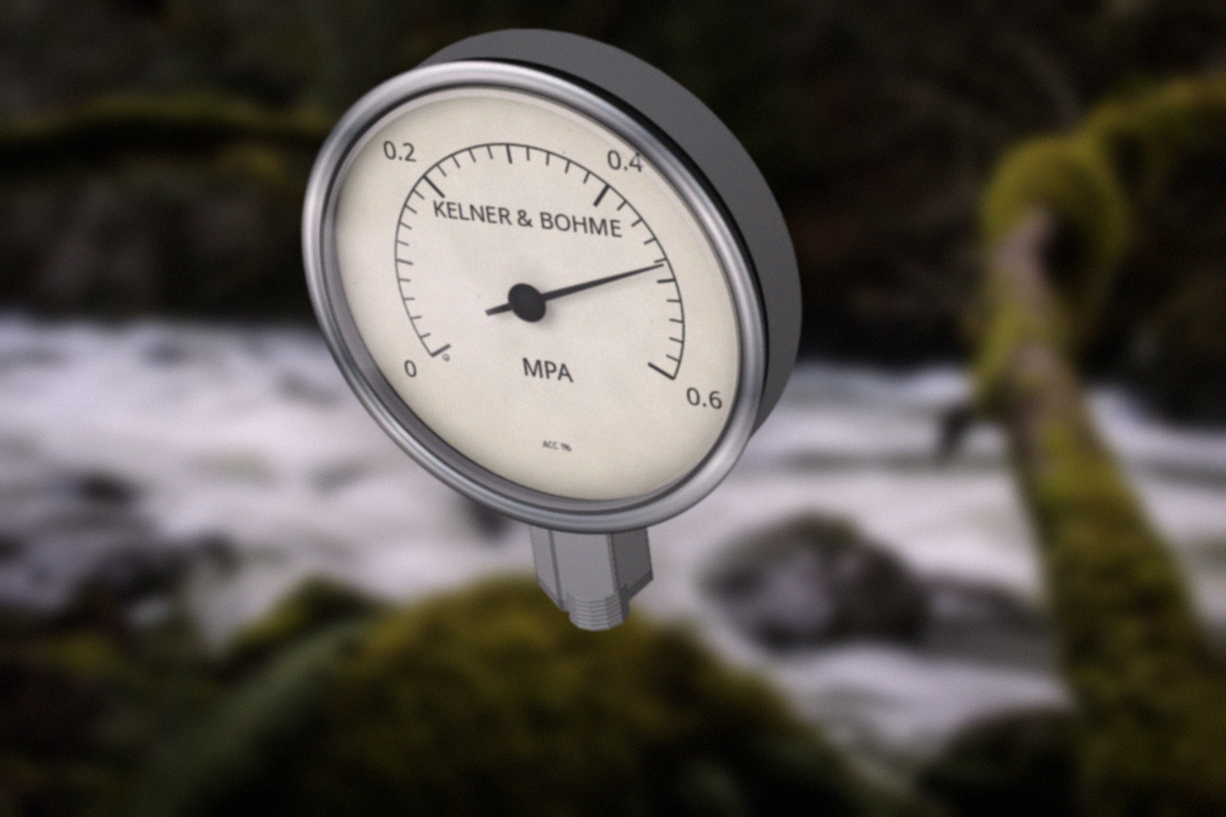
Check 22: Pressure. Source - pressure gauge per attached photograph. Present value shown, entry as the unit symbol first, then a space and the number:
MPa 0.48
